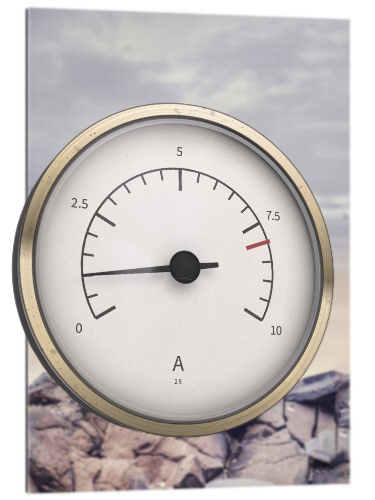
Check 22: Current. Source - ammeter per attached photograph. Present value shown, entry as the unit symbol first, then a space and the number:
A 1
